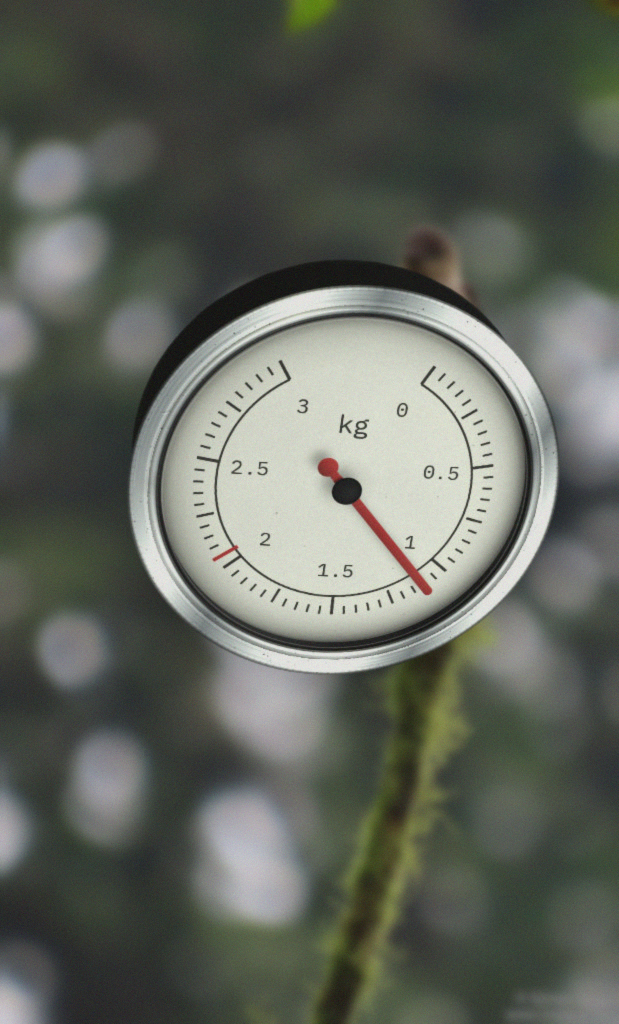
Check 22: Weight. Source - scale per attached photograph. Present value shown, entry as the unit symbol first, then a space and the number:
kg 1.1
